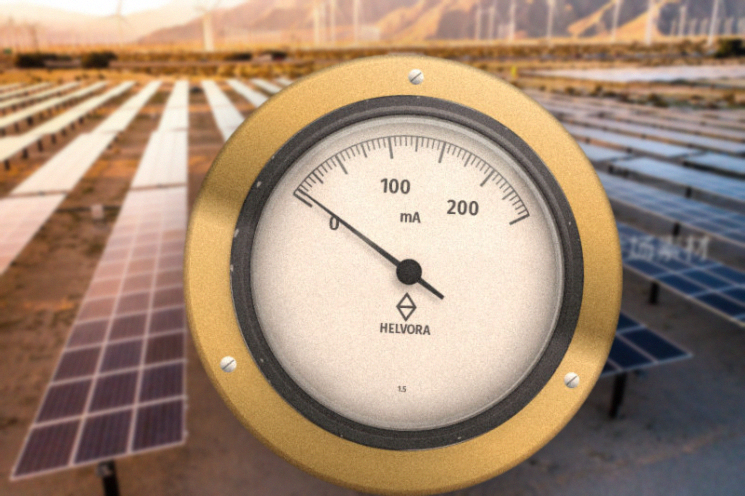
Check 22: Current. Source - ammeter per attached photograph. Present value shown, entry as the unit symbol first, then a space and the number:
mA 5
